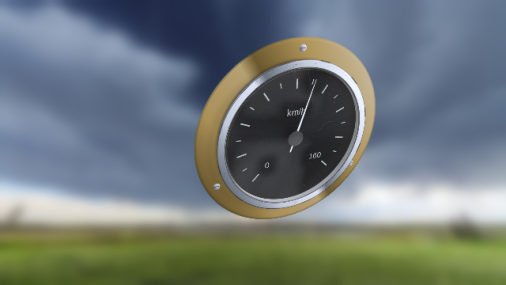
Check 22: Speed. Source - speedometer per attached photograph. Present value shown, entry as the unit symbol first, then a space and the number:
km/h 90
